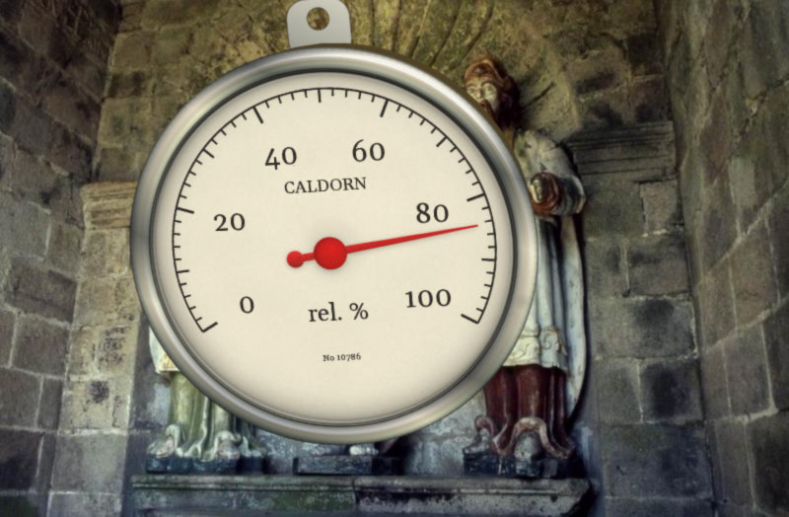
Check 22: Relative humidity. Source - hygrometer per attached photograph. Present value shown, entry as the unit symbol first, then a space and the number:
% 84
